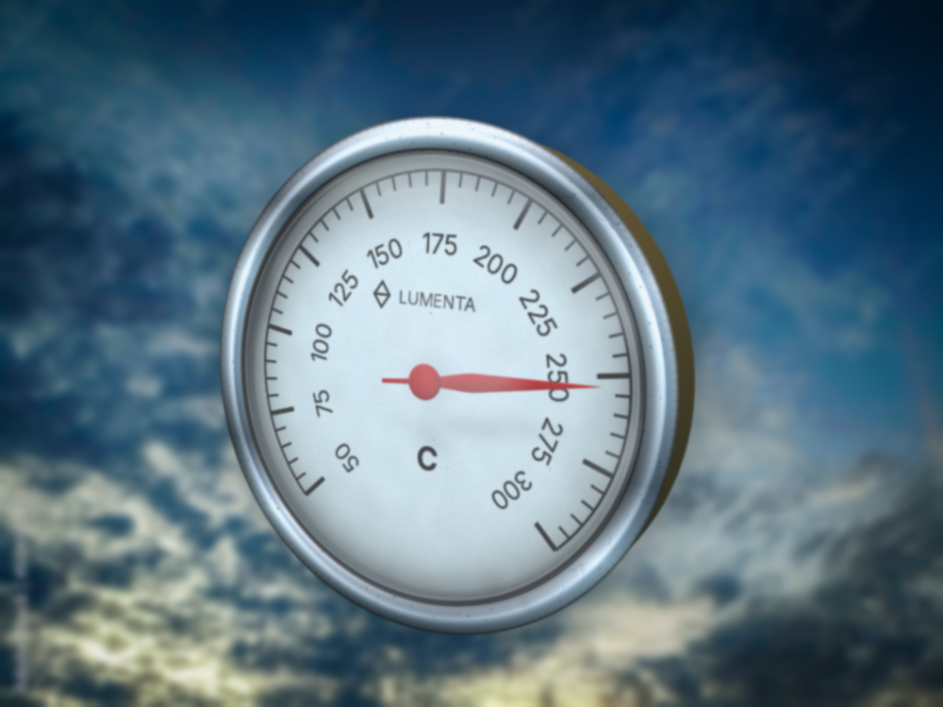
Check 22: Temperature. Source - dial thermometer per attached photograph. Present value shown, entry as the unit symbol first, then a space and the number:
°C 252.5
